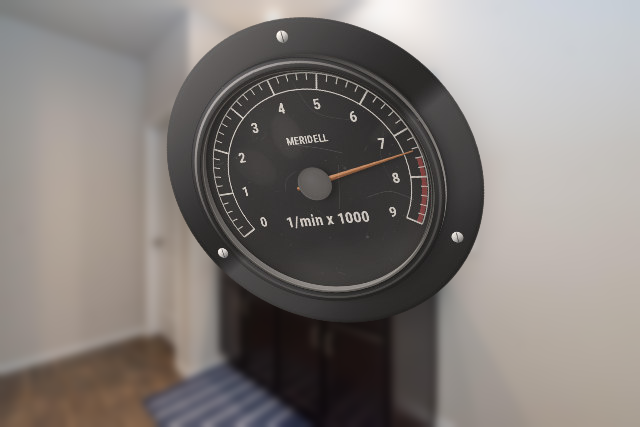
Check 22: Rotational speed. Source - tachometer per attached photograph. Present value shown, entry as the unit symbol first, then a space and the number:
rpm 7400
